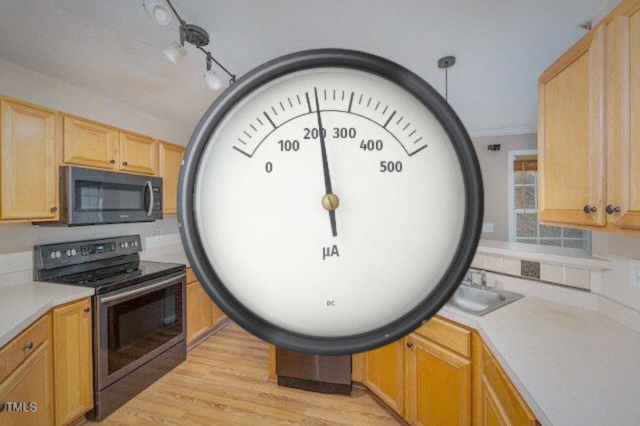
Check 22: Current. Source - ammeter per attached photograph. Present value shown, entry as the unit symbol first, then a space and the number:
µA 220
